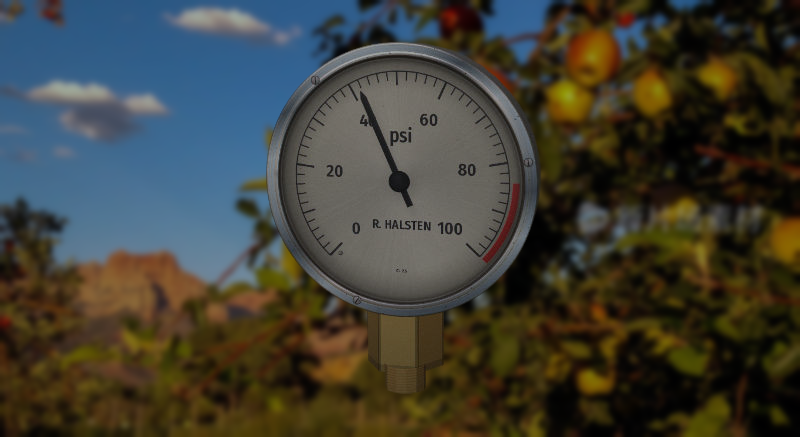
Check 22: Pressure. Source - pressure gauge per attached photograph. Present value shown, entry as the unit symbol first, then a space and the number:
psi 42
